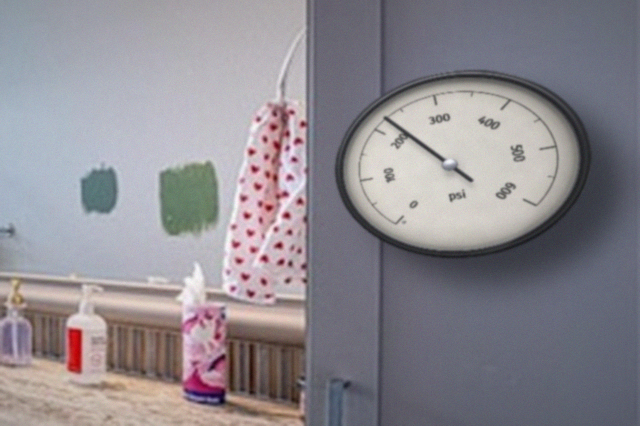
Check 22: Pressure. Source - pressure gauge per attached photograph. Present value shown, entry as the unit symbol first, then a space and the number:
psi 225
